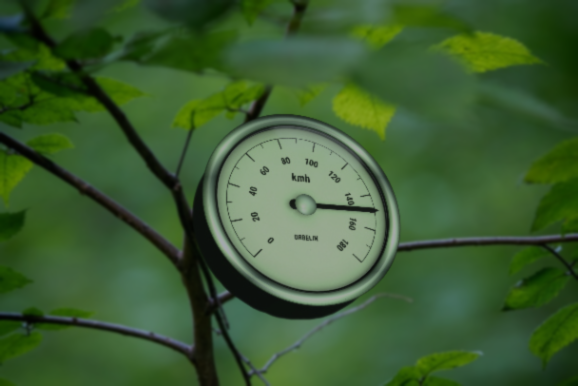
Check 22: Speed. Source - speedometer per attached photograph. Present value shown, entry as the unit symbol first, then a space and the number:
km/h 150
